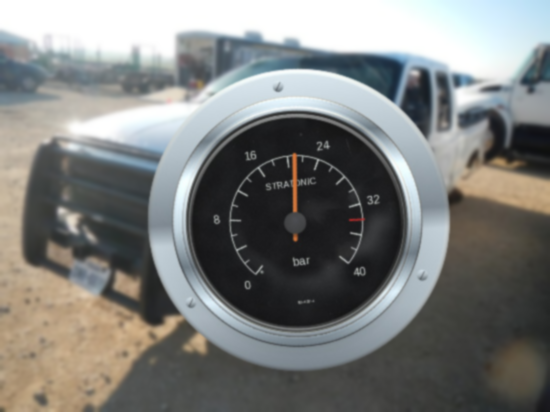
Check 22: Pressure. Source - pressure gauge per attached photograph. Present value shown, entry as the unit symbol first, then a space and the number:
bar 21
